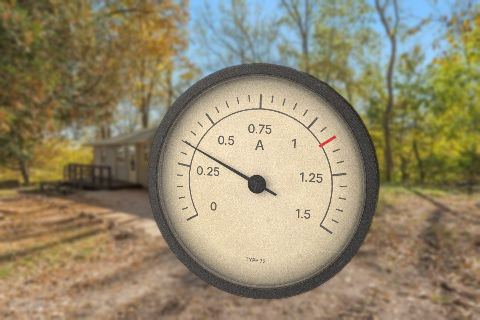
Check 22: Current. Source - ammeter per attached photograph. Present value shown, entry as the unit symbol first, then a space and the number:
A 0.35
